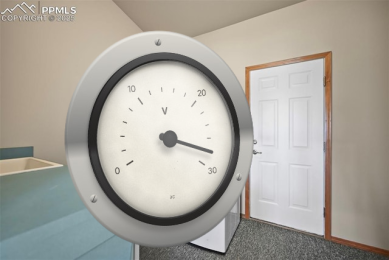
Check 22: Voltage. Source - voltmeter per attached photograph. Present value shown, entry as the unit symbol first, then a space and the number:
V 28
